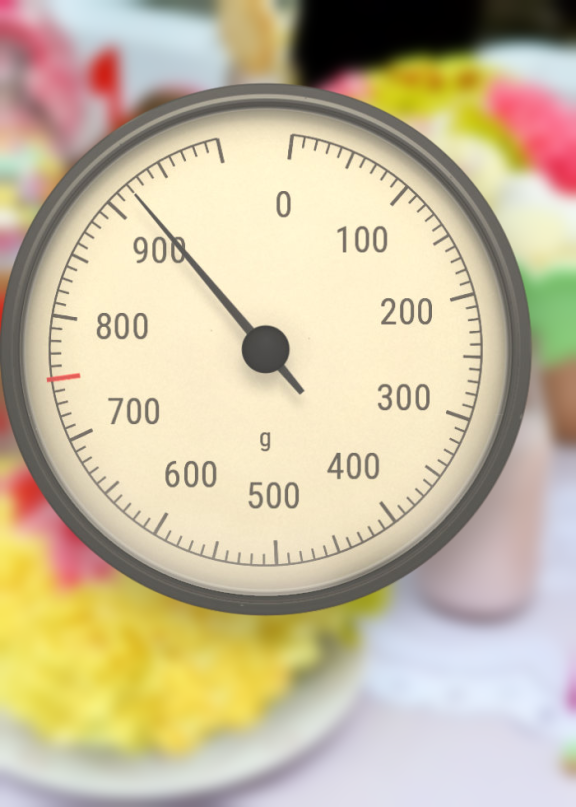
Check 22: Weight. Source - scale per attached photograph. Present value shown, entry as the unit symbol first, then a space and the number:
g 920
